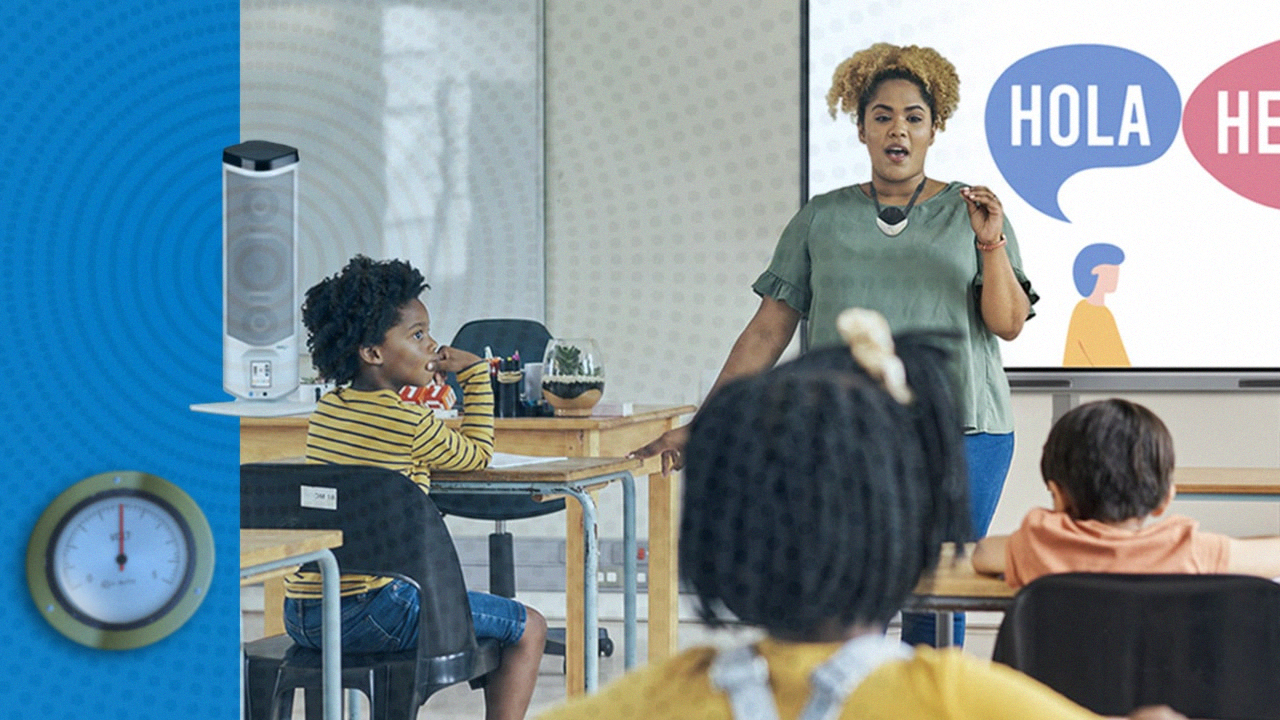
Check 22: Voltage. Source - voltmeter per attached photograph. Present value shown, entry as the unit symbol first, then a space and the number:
V 2.5
